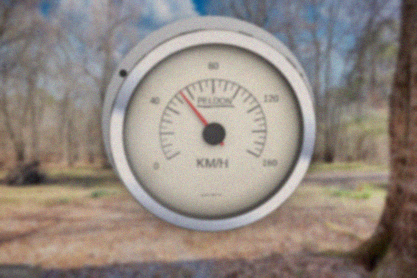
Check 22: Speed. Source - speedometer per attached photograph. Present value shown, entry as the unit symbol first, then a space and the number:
km/h 55
